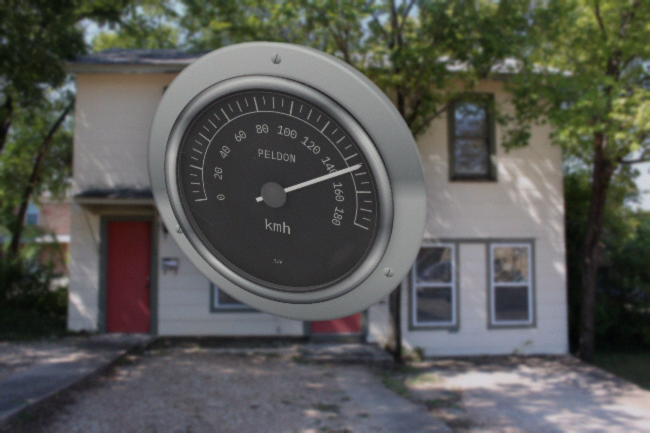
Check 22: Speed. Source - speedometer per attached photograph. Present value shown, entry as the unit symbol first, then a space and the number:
km/h 145
